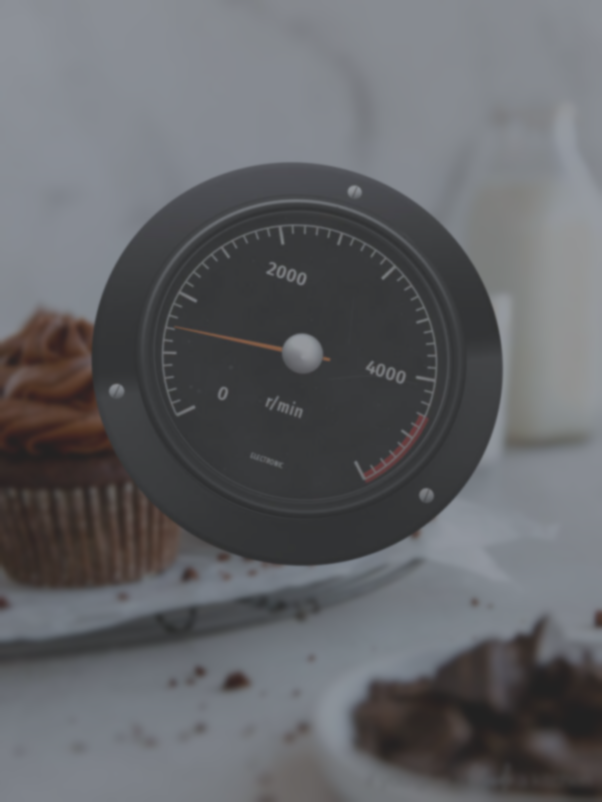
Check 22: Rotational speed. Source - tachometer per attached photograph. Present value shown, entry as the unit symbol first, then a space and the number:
rpm 700
